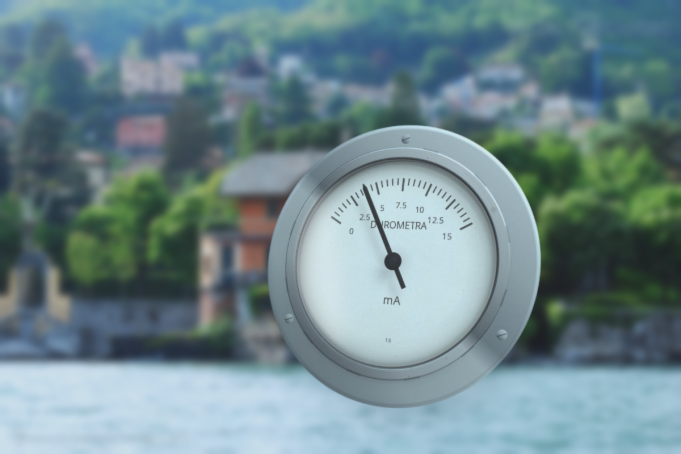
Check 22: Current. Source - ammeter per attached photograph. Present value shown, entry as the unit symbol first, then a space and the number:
mA 4
